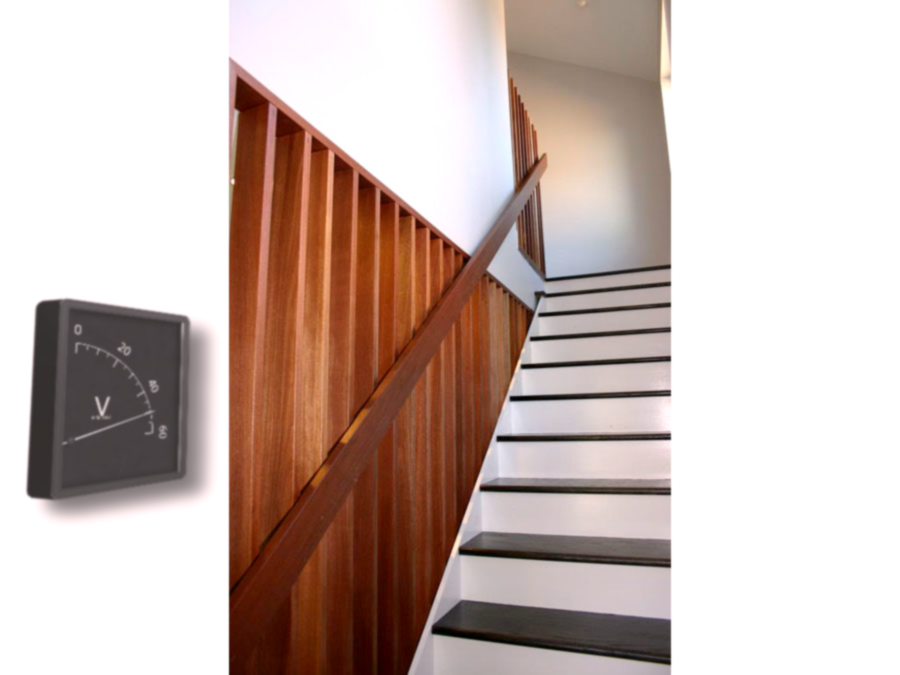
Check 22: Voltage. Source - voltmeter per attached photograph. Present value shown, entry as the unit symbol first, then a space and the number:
V 50
